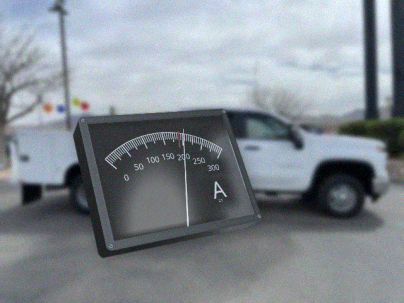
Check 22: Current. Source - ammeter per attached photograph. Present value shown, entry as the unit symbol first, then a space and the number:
A 200
